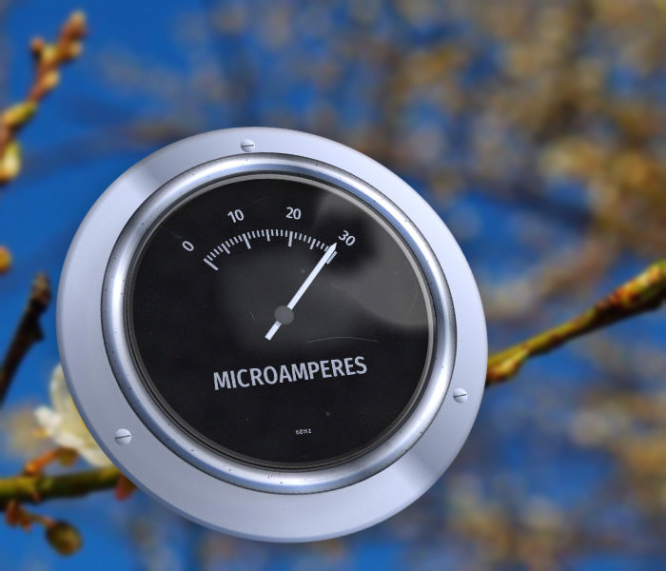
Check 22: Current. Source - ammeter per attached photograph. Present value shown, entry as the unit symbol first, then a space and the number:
µA 29
